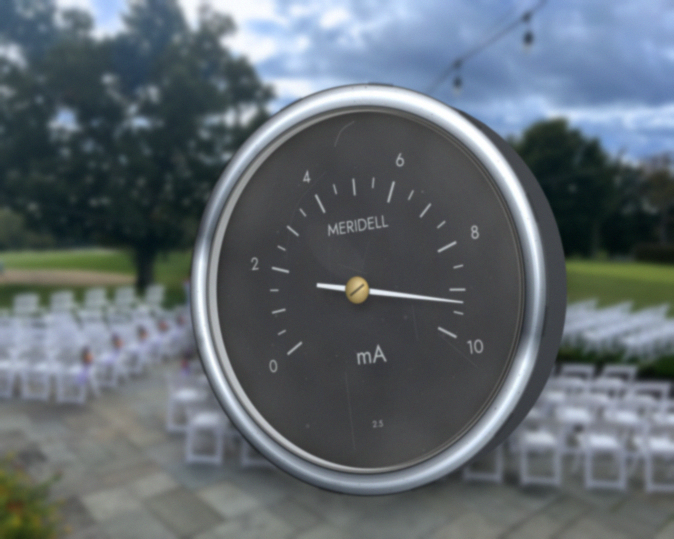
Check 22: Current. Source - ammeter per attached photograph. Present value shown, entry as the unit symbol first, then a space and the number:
mA 9.25
